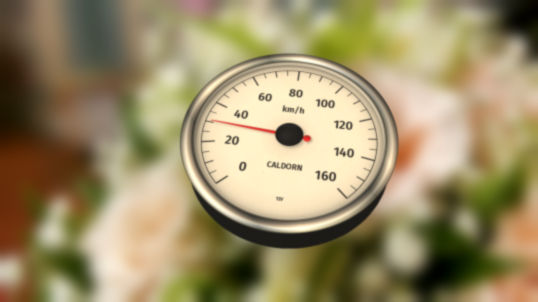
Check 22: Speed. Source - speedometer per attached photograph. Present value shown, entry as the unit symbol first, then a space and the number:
km/h 30
